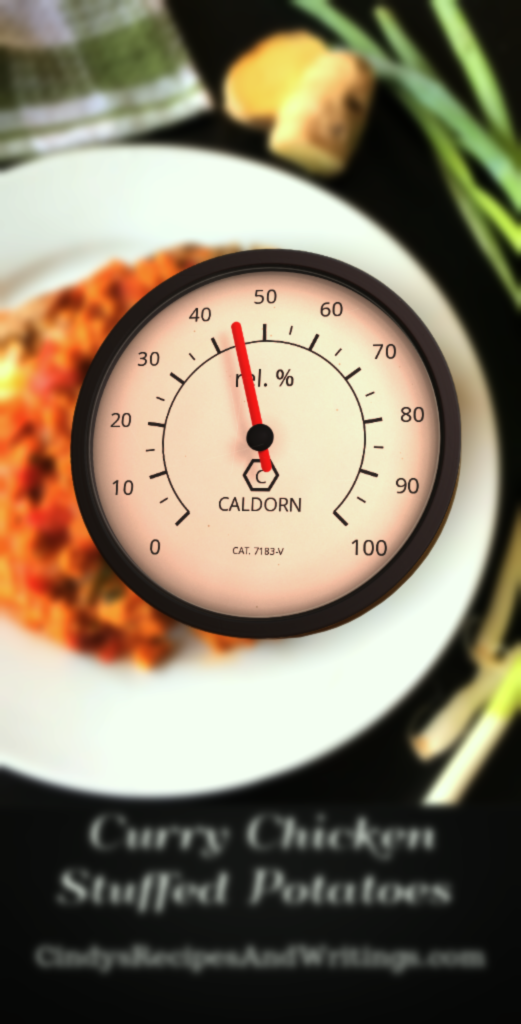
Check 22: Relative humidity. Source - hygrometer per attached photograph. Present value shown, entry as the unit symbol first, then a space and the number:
% 45
